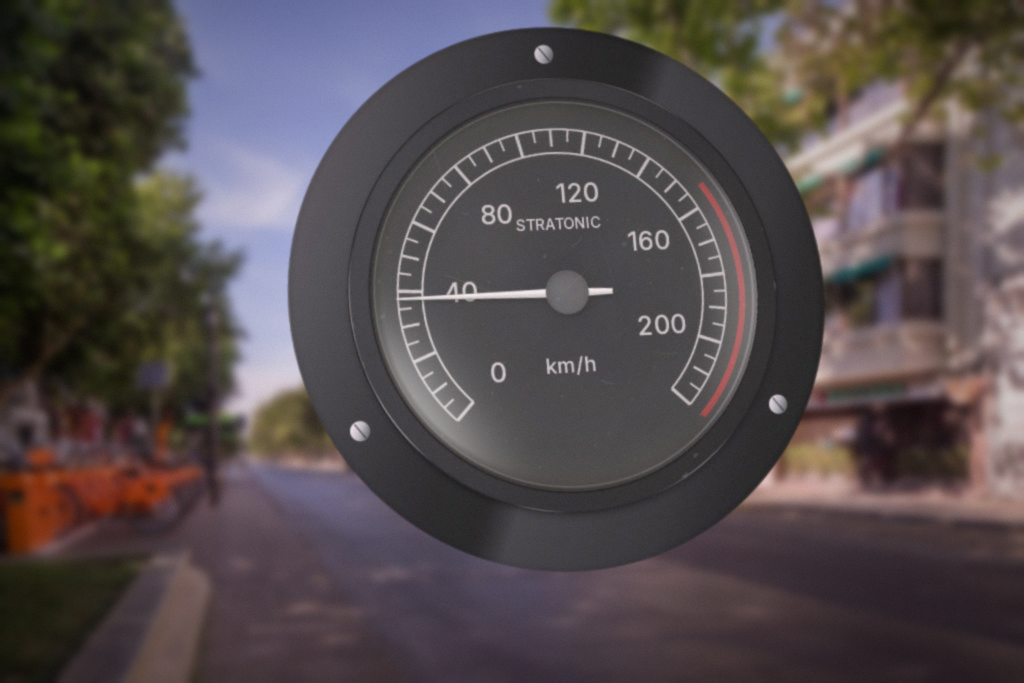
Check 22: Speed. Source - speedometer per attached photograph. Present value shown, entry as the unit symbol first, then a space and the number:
km/h 37.5
